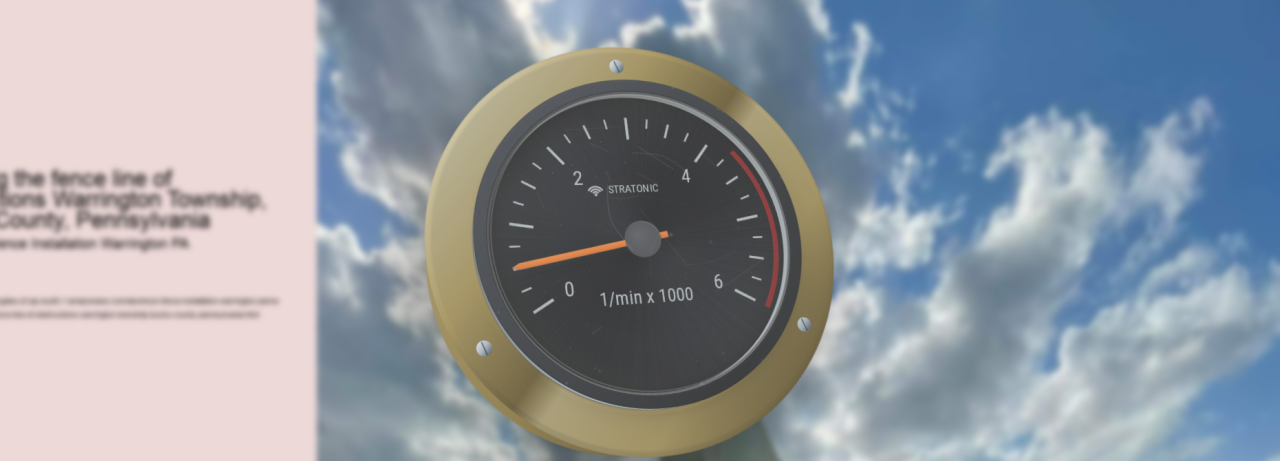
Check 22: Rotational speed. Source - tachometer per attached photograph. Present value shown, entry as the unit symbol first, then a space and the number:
rpm 500
